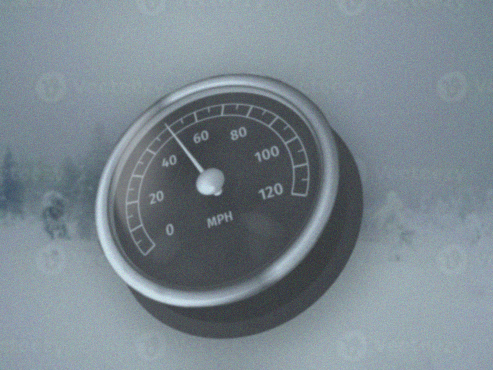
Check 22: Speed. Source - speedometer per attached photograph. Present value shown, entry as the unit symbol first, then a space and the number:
mph 50
